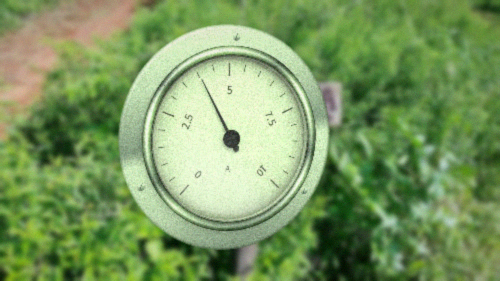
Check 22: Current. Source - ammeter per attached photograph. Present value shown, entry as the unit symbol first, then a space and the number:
A 4
